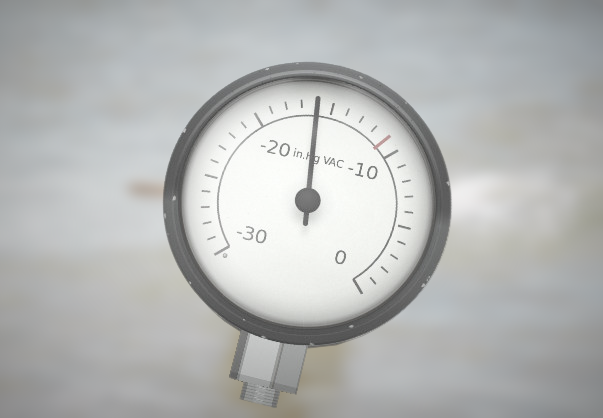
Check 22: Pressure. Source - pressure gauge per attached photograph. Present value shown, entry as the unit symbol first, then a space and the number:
inHg -16
